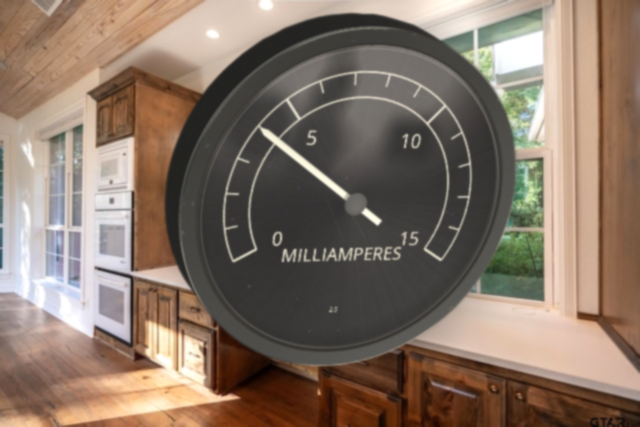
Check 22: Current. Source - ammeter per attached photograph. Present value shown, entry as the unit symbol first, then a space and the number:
mA 4
